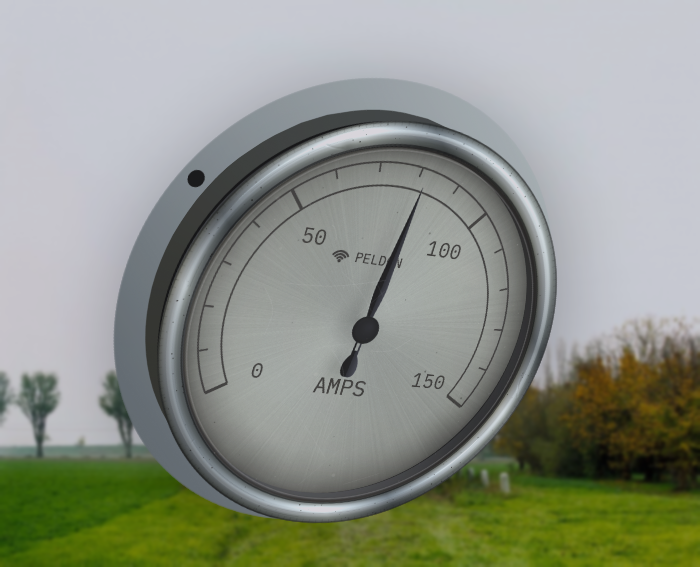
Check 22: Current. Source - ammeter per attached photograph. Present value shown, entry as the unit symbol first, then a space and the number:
A 80
